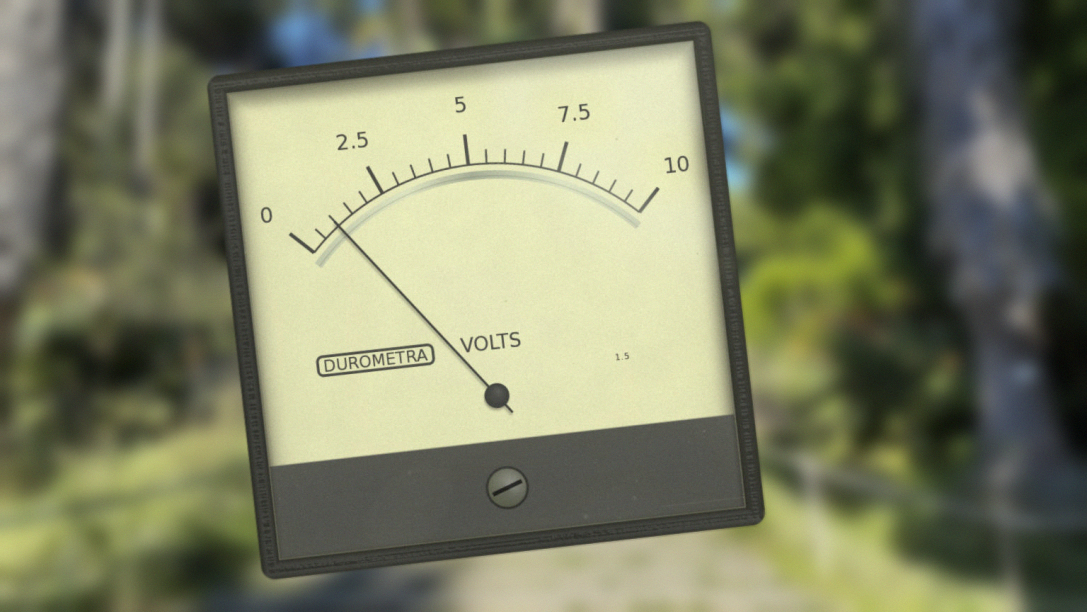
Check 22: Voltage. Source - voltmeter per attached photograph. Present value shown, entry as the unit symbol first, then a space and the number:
V 1
